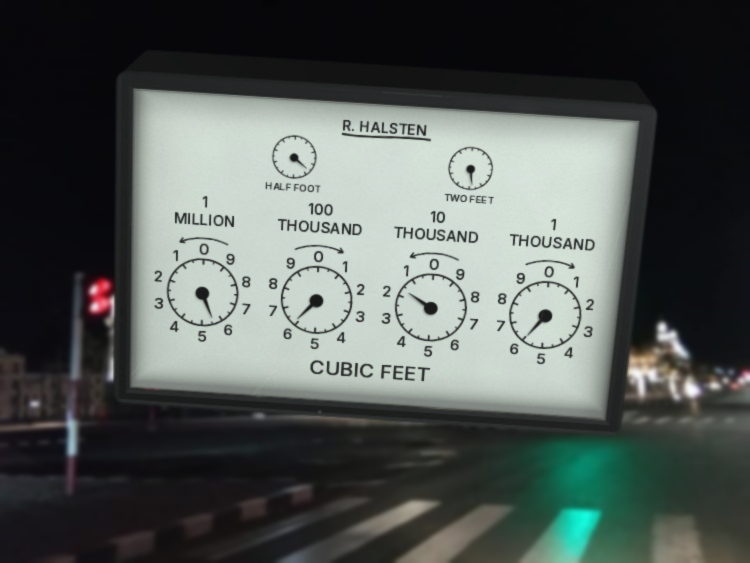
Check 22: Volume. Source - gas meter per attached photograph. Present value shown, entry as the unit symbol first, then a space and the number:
ft³ 561600
